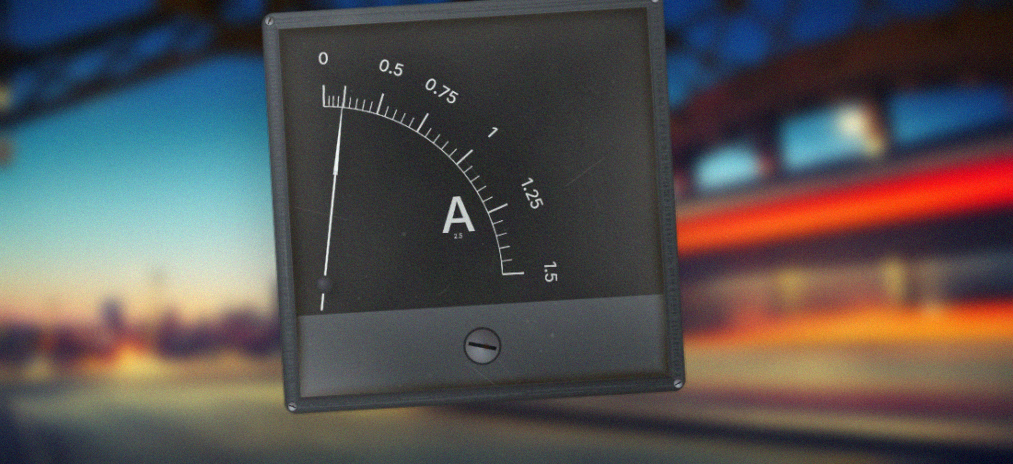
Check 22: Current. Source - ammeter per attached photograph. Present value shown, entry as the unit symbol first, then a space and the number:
A 0.25
